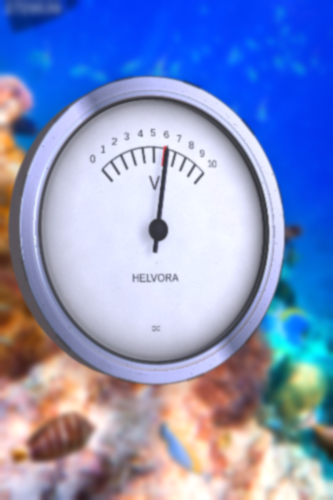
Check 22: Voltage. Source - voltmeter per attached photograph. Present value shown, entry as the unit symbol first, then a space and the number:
V 6
